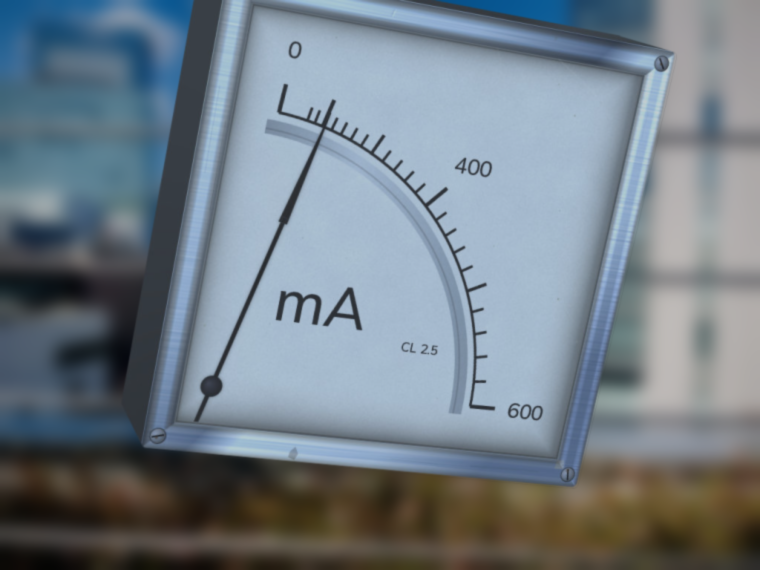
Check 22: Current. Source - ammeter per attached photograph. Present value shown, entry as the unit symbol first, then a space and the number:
mA 200
